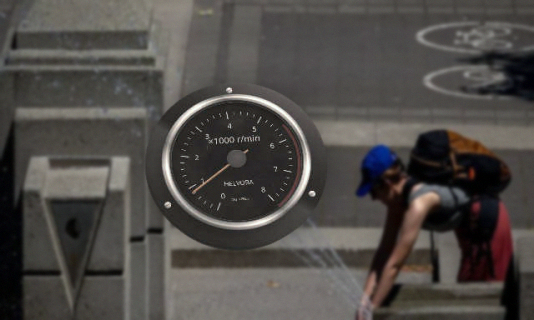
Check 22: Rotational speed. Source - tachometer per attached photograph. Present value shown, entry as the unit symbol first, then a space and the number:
rpm 800
